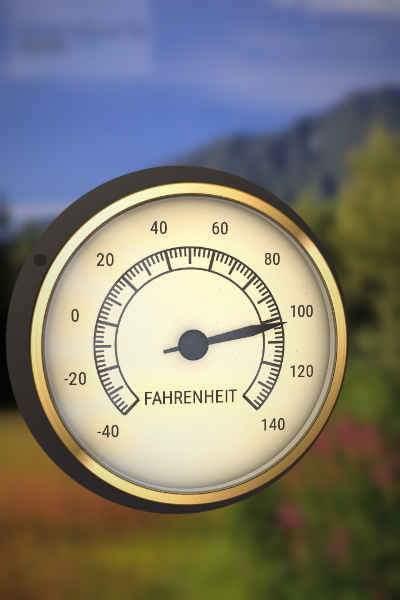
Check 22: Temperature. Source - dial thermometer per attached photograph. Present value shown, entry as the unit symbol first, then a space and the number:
°F 102
